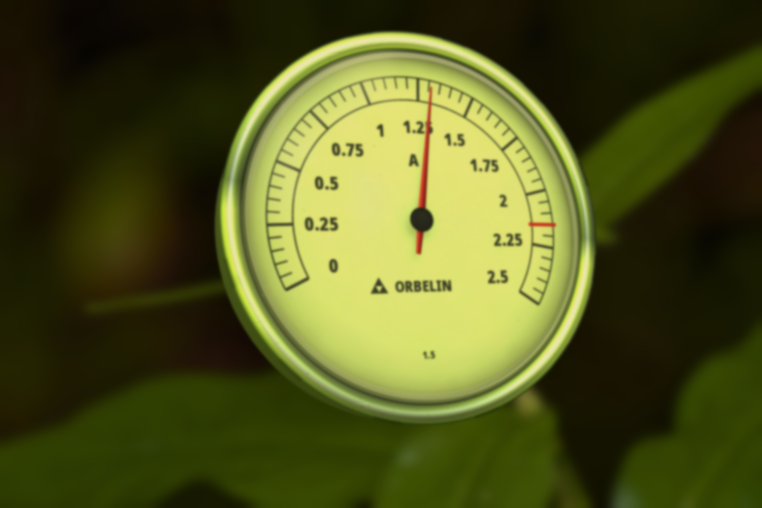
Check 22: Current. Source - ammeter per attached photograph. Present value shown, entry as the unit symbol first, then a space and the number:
A 1.3
